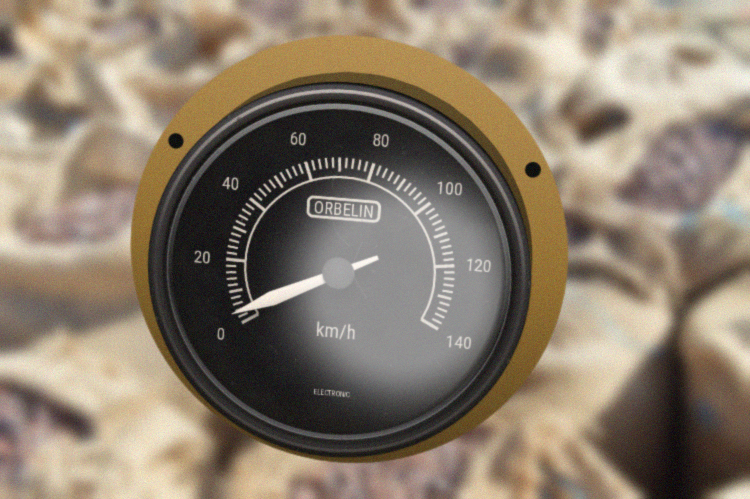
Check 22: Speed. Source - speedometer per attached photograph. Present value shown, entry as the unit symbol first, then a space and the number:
km/h 4
